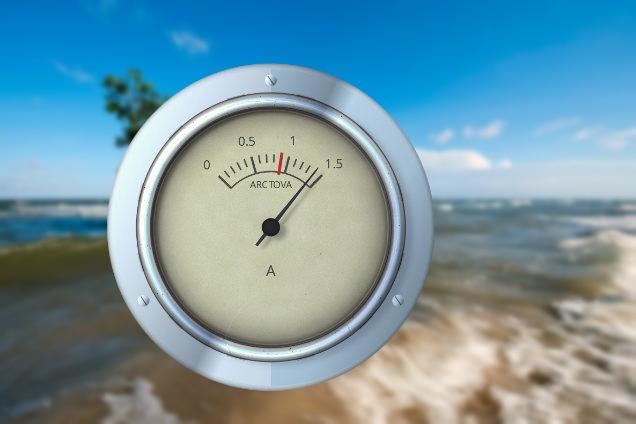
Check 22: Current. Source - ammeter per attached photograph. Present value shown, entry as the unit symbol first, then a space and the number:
A 1.4
